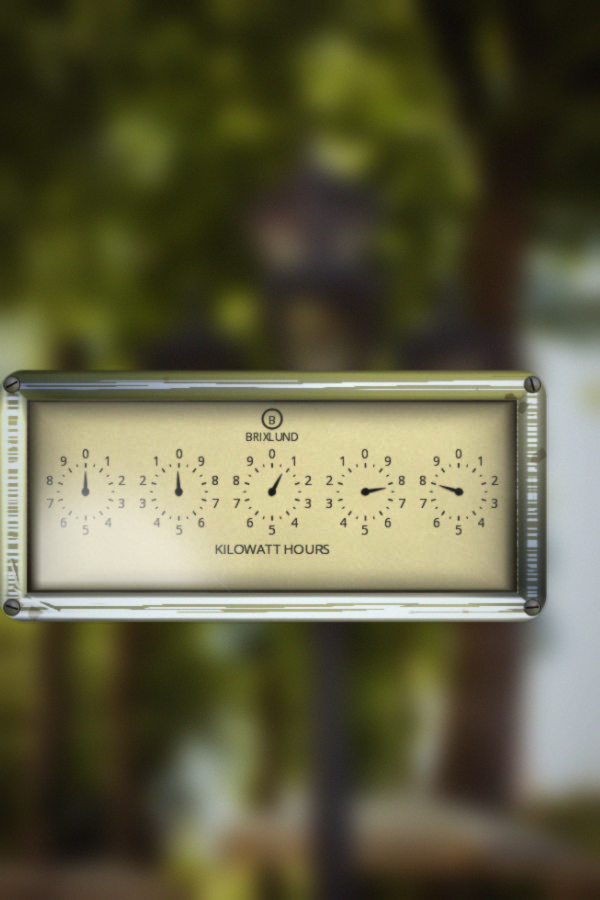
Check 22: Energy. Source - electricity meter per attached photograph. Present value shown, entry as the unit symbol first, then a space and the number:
kWh 78
